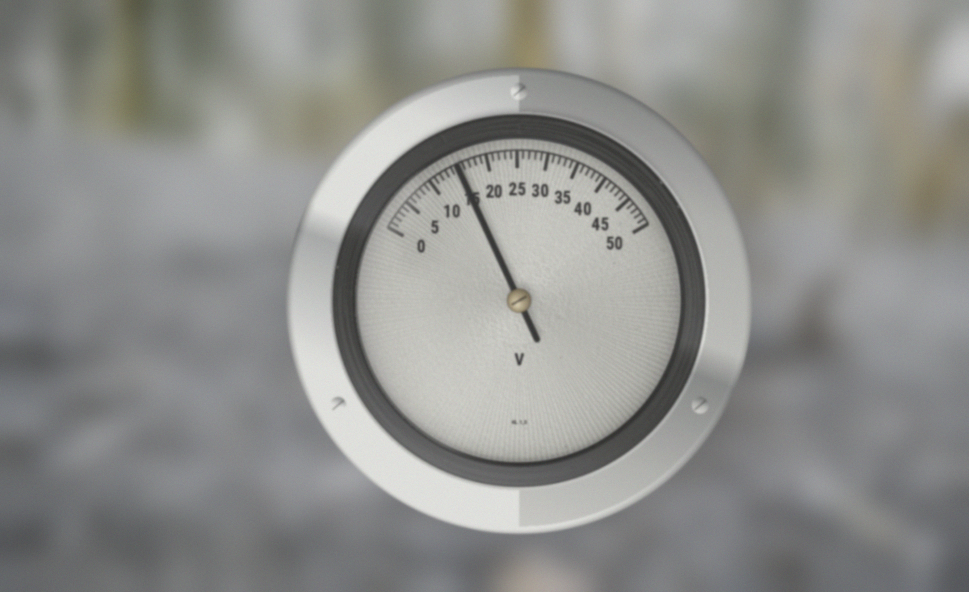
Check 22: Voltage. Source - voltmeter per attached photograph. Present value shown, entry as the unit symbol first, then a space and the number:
V 15
